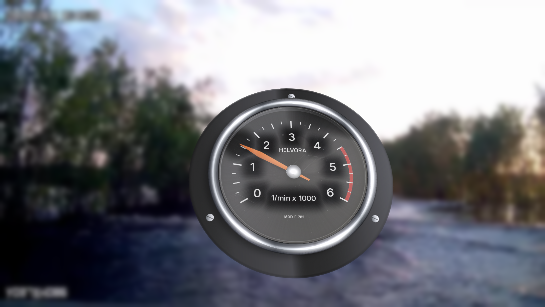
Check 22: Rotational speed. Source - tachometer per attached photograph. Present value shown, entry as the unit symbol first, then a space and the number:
rpm 1500
